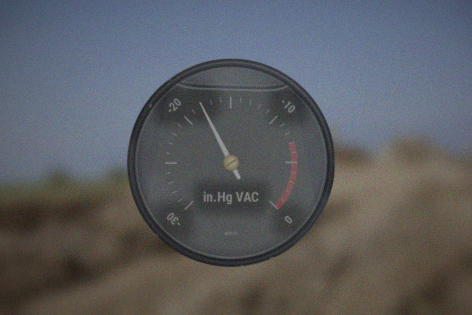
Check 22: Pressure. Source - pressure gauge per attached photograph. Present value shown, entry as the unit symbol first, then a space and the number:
inHg -18
